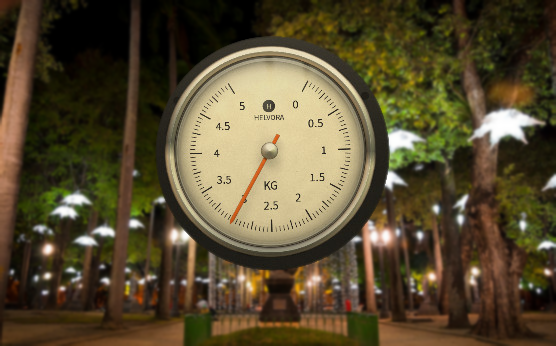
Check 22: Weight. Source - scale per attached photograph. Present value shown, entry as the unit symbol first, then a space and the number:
kg 3
